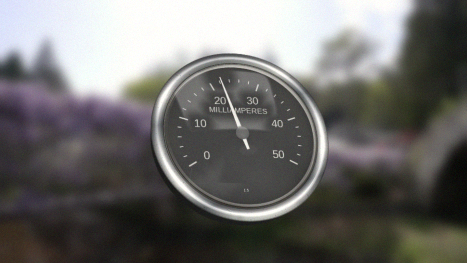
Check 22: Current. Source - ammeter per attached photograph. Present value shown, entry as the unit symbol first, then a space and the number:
mA 22
